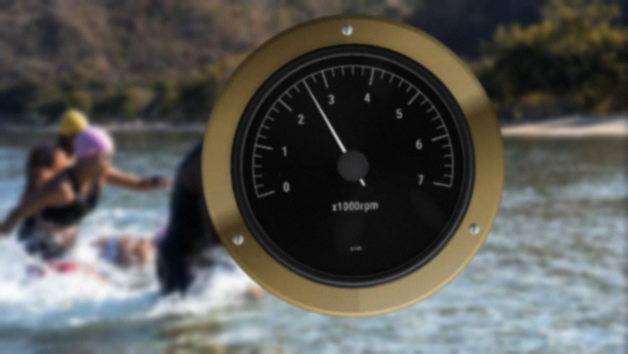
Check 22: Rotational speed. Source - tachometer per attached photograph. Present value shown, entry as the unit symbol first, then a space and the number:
rpm 2600
